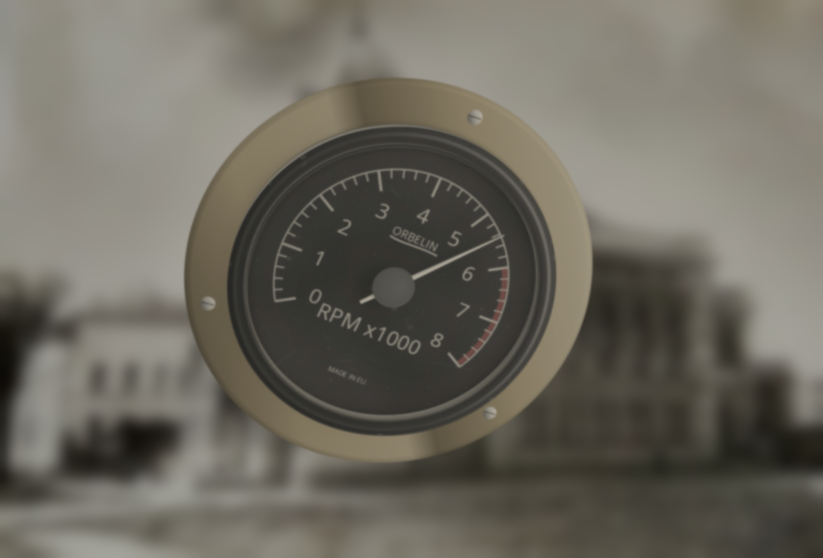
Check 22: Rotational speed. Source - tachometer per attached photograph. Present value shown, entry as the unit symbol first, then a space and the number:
rpm 5400
